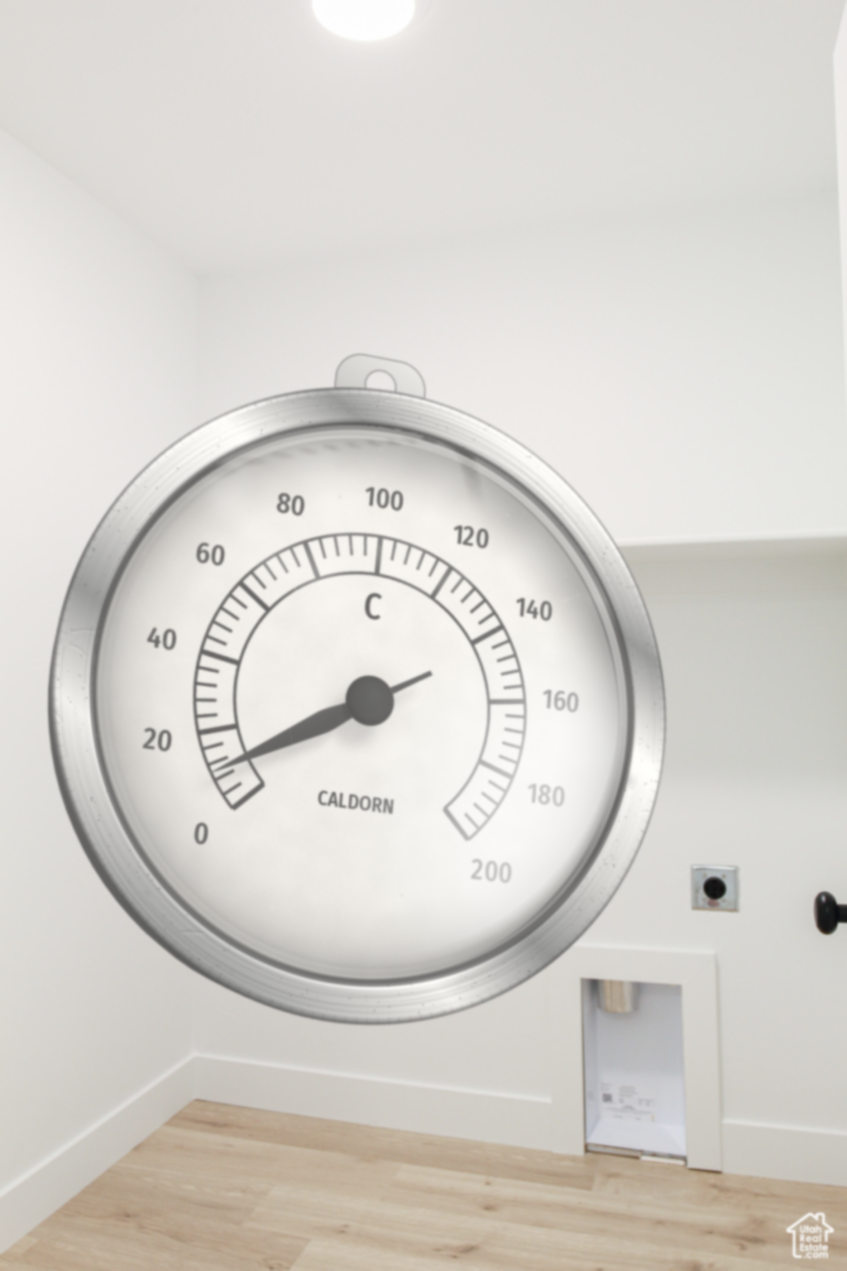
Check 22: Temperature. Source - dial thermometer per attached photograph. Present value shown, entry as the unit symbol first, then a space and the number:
°C 10
